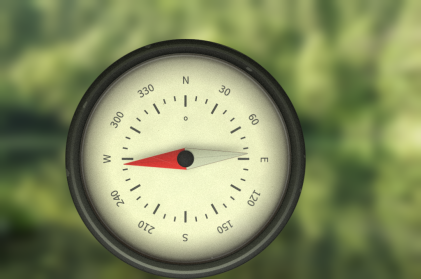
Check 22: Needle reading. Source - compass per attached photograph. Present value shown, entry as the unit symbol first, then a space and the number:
° 265
